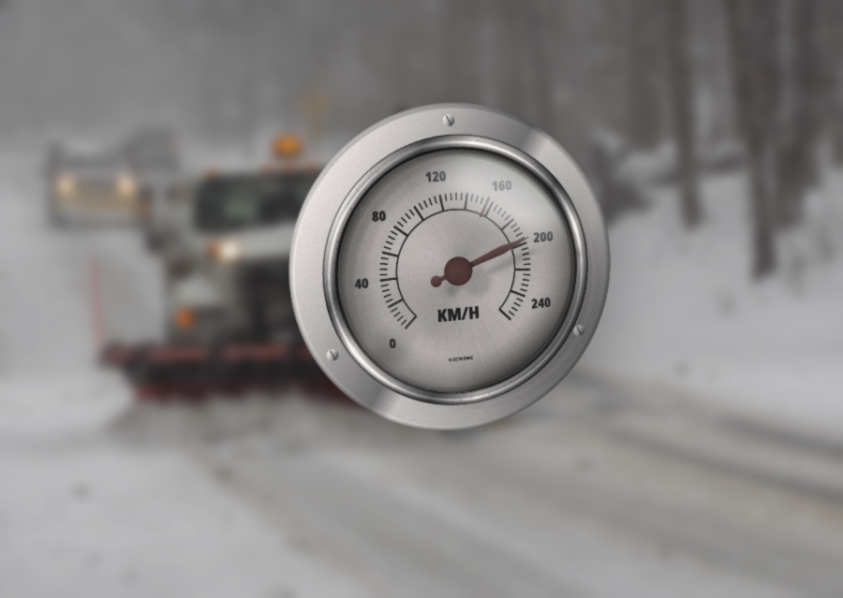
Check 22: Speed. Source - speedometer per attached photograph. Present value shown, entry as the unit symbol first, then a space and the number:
km/h 196
